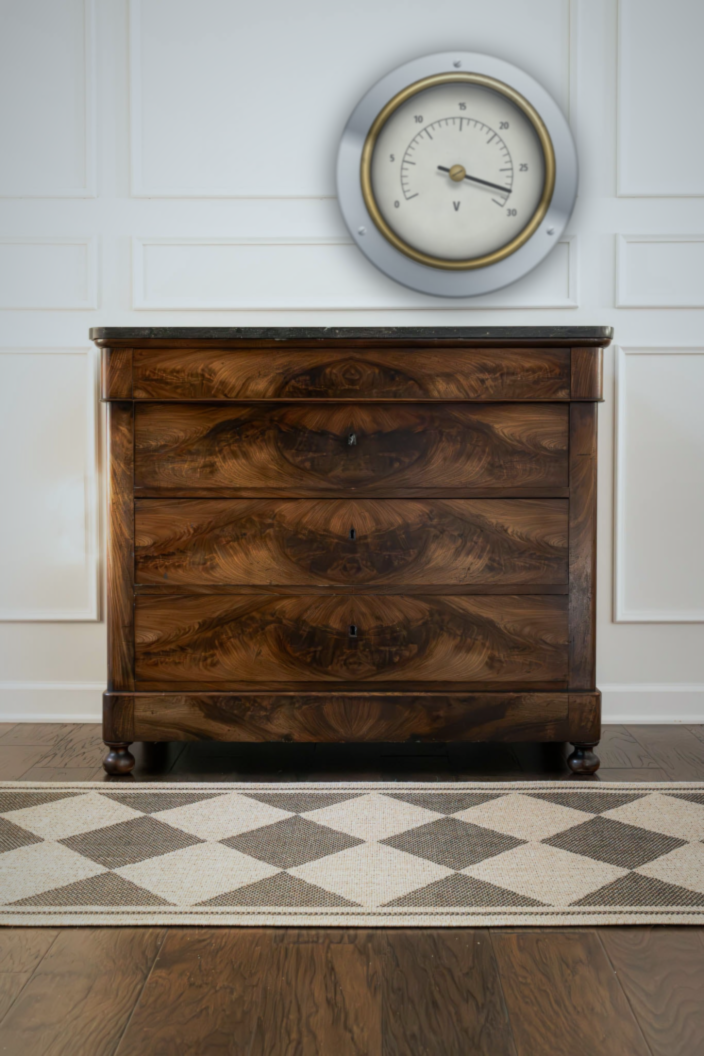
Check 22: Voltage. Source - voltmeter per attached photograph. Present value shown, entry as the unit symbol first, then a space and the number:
V 28
